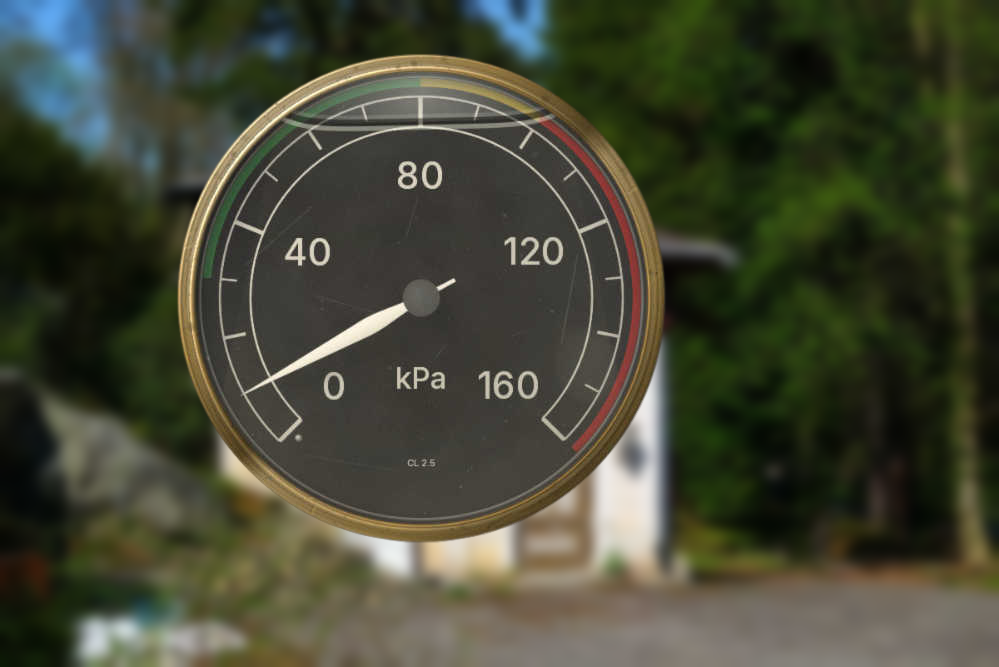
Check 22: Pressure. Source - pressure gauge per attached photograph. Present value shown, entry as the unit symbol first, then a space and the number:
kPa 10
